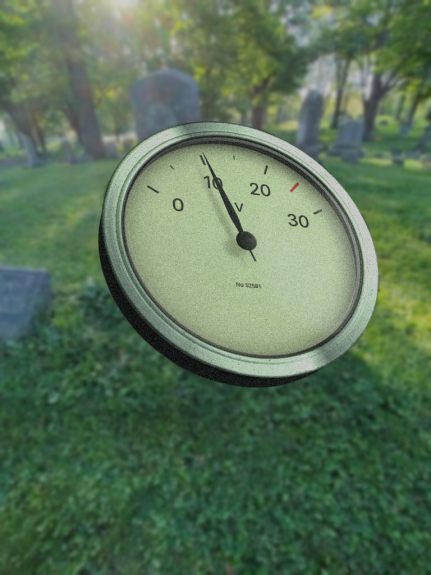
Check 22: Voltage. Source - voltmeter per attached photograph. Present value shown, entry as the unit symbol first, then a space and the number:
V 10
